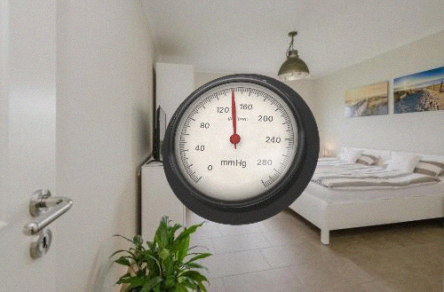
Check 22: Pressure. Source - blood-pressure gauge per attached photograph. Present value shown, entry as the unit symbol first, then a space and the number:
mmHg 140
